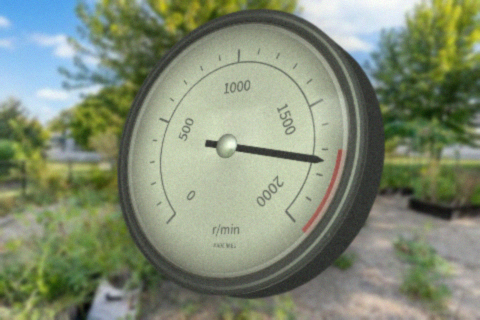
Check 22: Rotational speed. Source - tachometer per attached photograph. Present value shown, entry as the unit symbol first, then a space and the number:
rpm 1750
